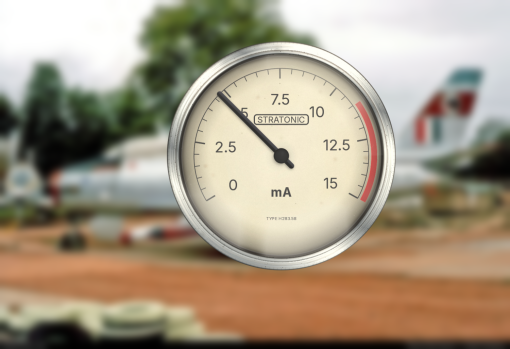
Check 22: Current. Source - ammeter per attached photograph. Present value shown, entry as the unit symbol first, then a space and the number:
mA 4.75
